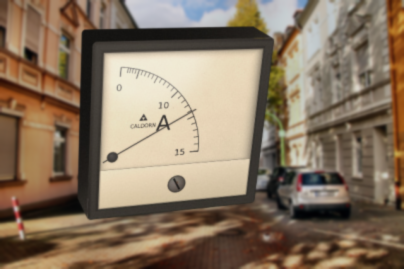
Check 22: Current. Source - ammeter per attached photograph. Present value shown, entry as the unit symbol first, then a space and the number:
A 12
